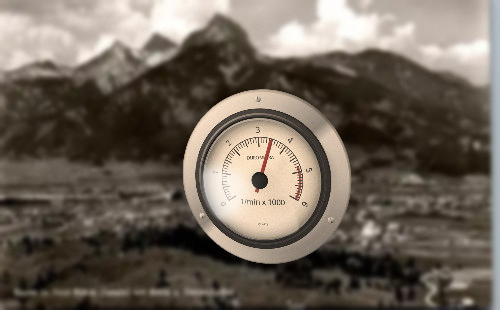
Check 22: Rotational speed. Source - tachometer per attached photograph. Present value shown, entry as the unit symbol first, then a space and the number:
rpm 3500
